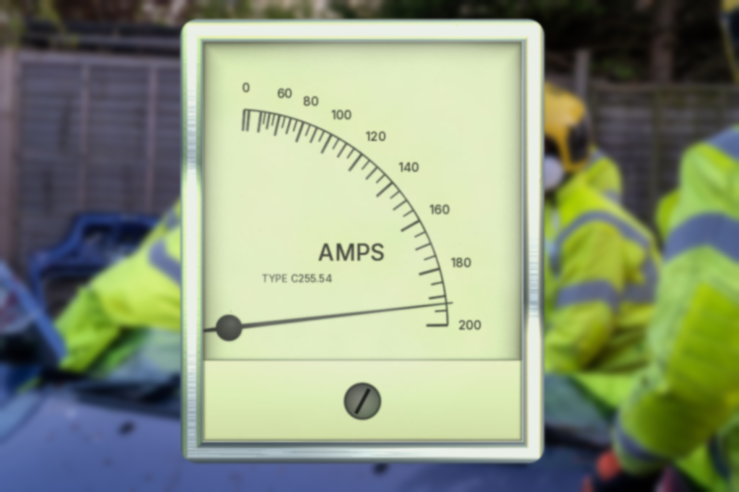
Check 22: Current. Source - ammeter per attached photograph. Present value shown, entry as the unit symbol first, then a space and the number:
A 192.5
